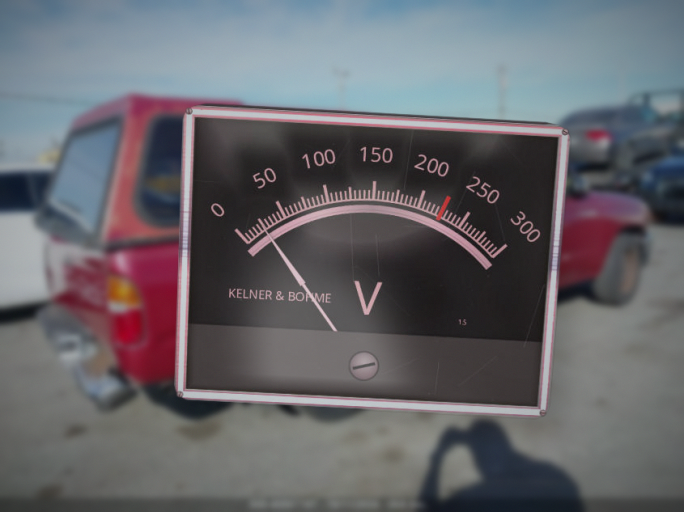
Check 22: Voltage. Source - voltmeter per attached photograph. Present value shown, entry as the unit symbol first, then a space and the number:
V 25
